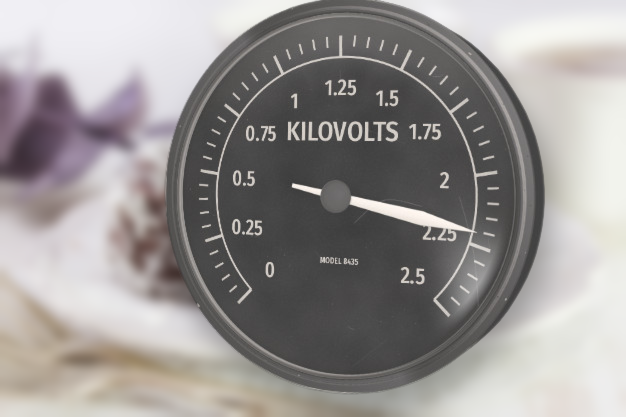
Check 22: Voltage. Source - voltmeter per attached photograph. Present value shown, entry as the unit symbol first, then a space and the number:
kV 2.2
